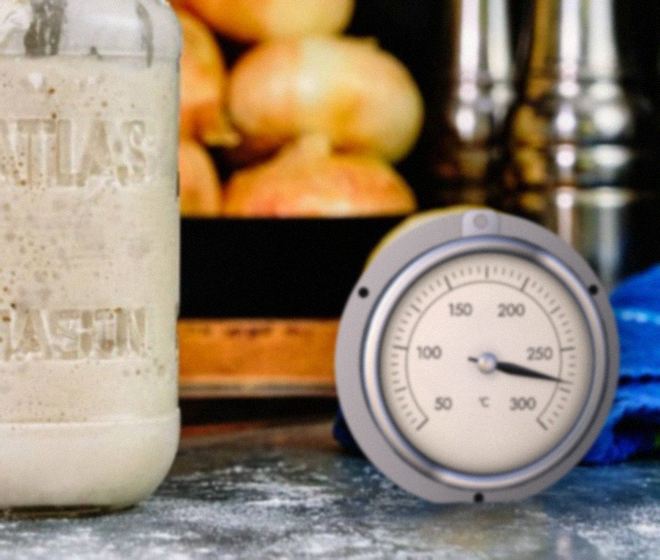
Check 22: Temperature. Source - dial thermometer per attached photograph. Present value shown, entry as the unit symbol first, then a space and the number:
°C 270
